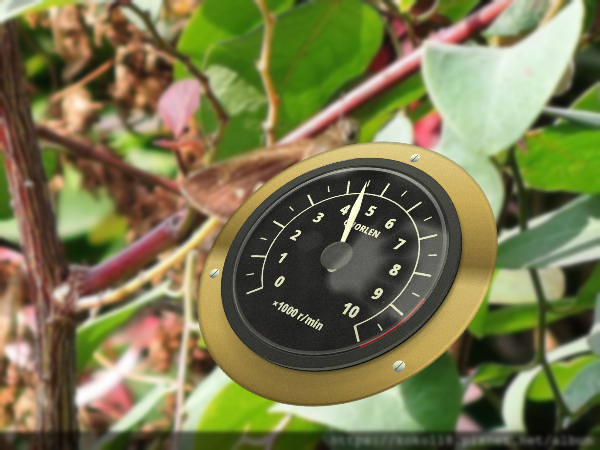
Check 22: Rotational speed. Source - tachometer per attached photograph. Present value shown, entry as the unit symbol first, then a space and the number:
rpm 4500
